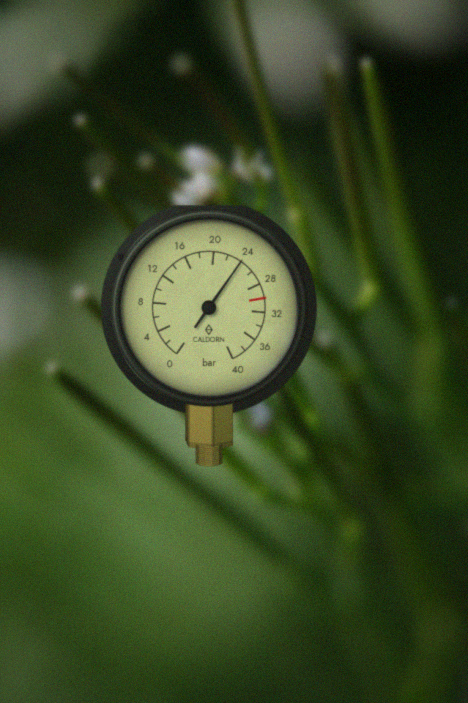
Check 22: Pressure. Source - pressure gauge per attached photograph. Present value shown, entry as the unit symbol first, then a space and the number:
bar 24
